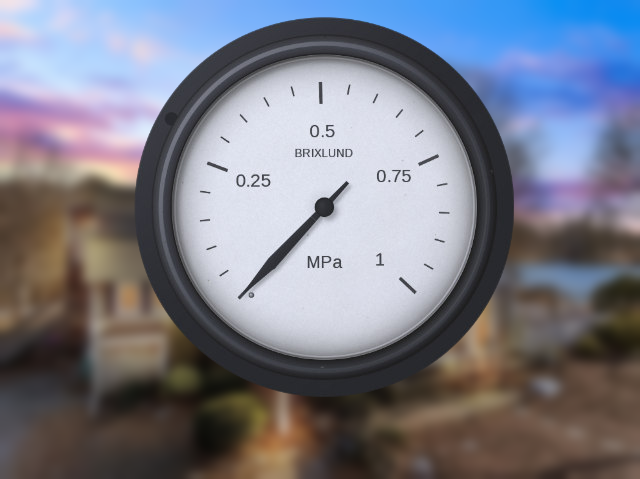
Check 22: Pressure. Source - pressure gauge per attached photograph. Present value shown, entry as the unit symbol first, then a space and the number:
MPa 0
